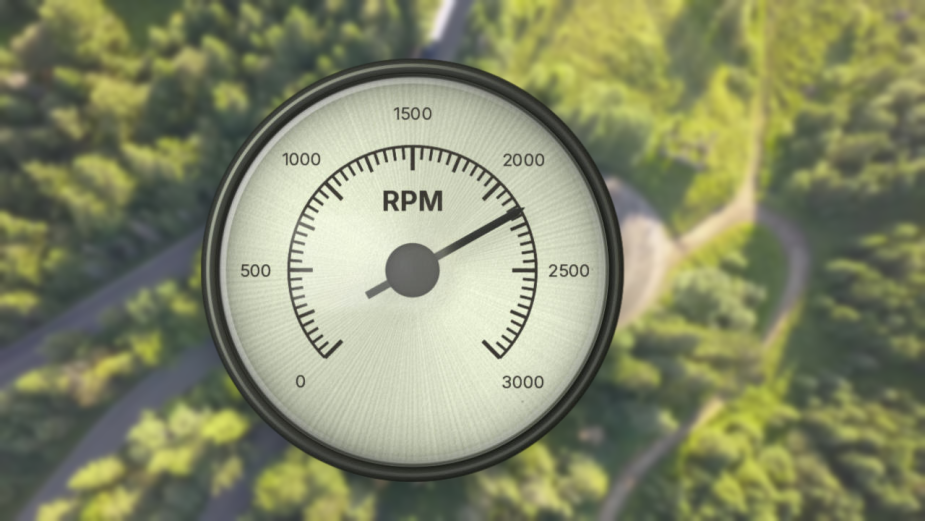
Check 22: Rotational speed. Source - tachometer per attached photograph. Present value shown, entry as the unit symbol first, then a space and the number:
rpm 2175
